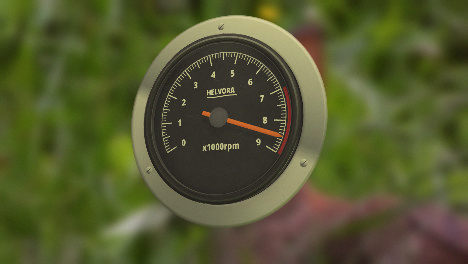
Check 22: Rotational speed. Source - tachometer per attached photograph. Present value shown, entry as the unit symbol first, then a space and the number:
rpm 8500
